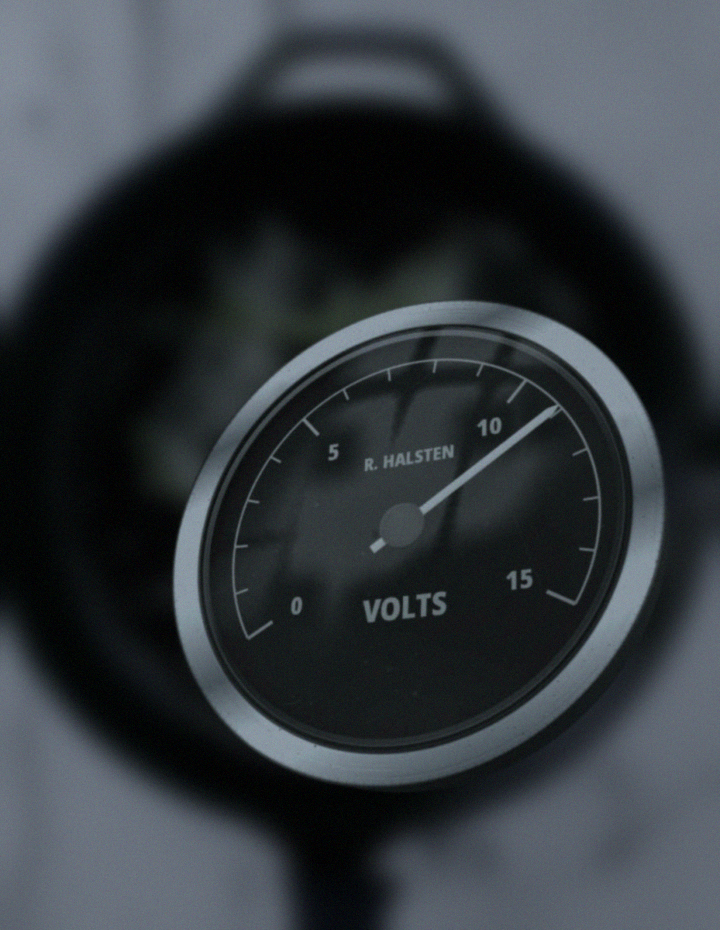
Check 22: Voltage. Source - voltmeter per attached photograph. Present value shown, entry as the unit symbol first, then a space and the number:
V 11
